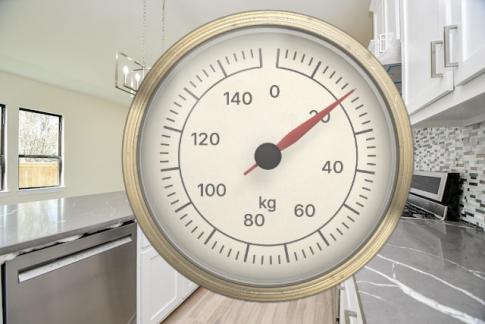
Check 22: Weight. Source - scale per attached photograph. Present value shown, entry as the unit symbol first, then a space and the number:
kg 20
